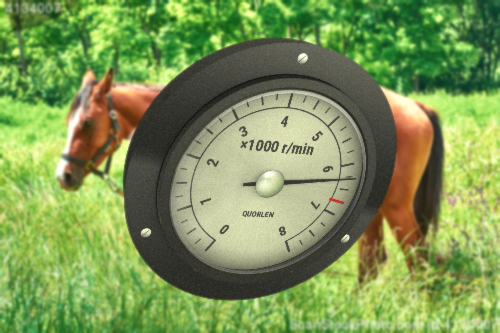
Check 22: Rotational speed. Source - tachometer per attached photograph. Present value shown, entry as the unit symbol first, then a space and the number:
rpm 6250
